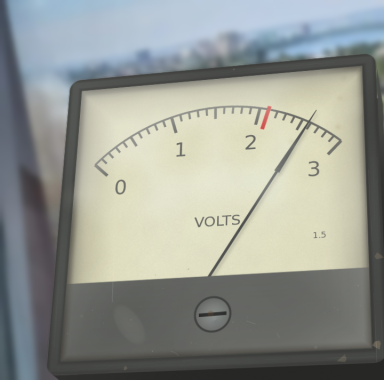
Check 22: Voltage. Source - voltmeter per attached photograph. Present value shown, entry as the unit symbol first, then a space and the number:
V 2.6
